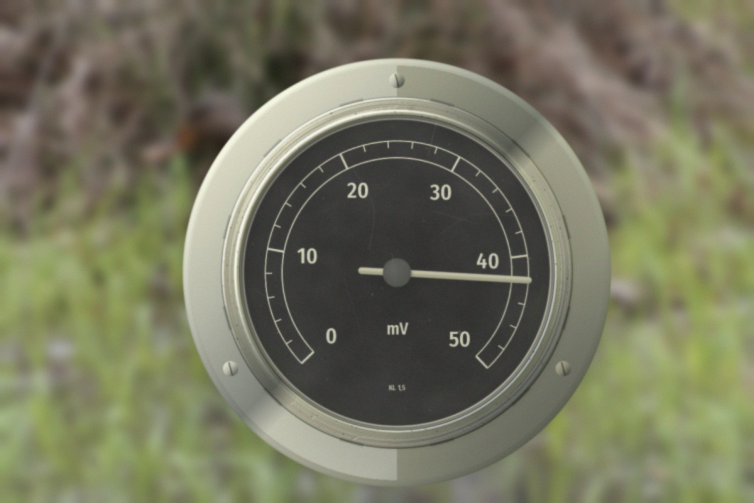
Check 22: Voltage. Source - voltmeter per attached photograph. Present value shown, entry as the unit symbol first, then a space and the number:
mV 42
